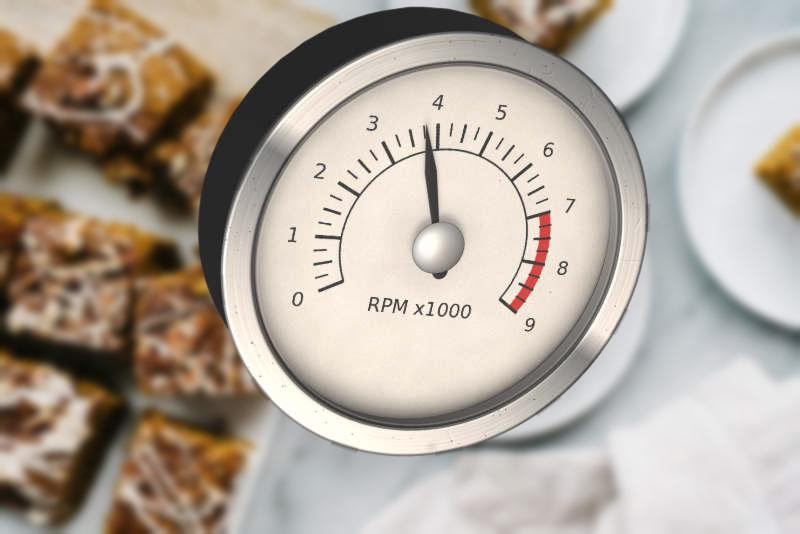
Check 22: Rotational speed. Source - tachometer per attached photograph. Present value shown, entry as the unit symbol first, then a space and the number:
rpm 3750
